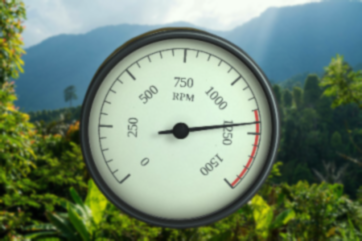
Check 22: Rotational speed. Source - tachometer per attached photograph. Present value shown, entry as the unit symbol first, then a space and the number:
rpm 1200
